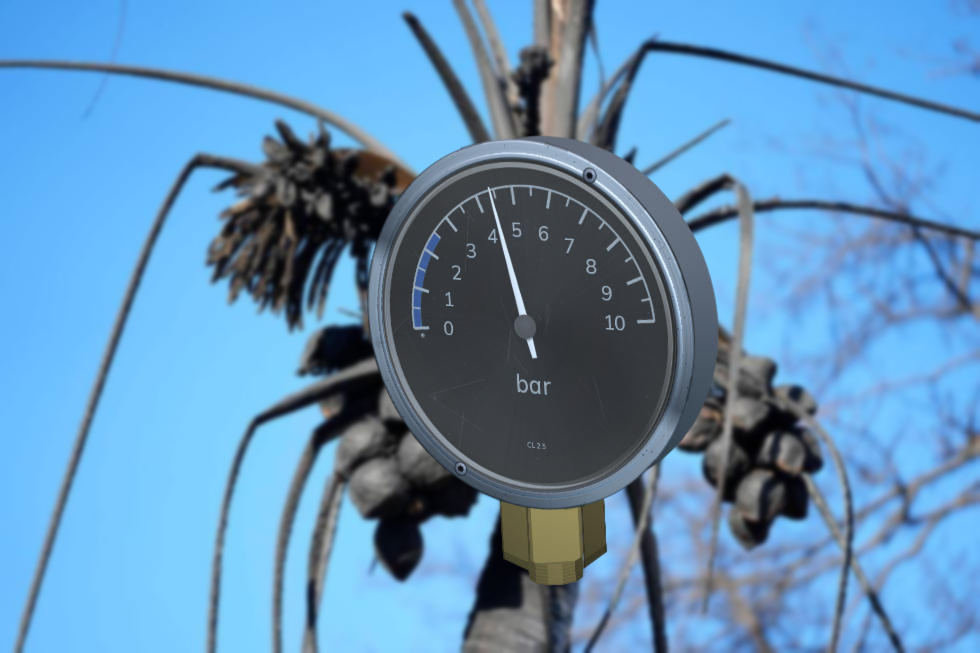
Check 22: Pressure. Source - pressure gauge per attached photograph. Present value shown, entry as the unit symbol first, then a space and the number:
bar 4.5
